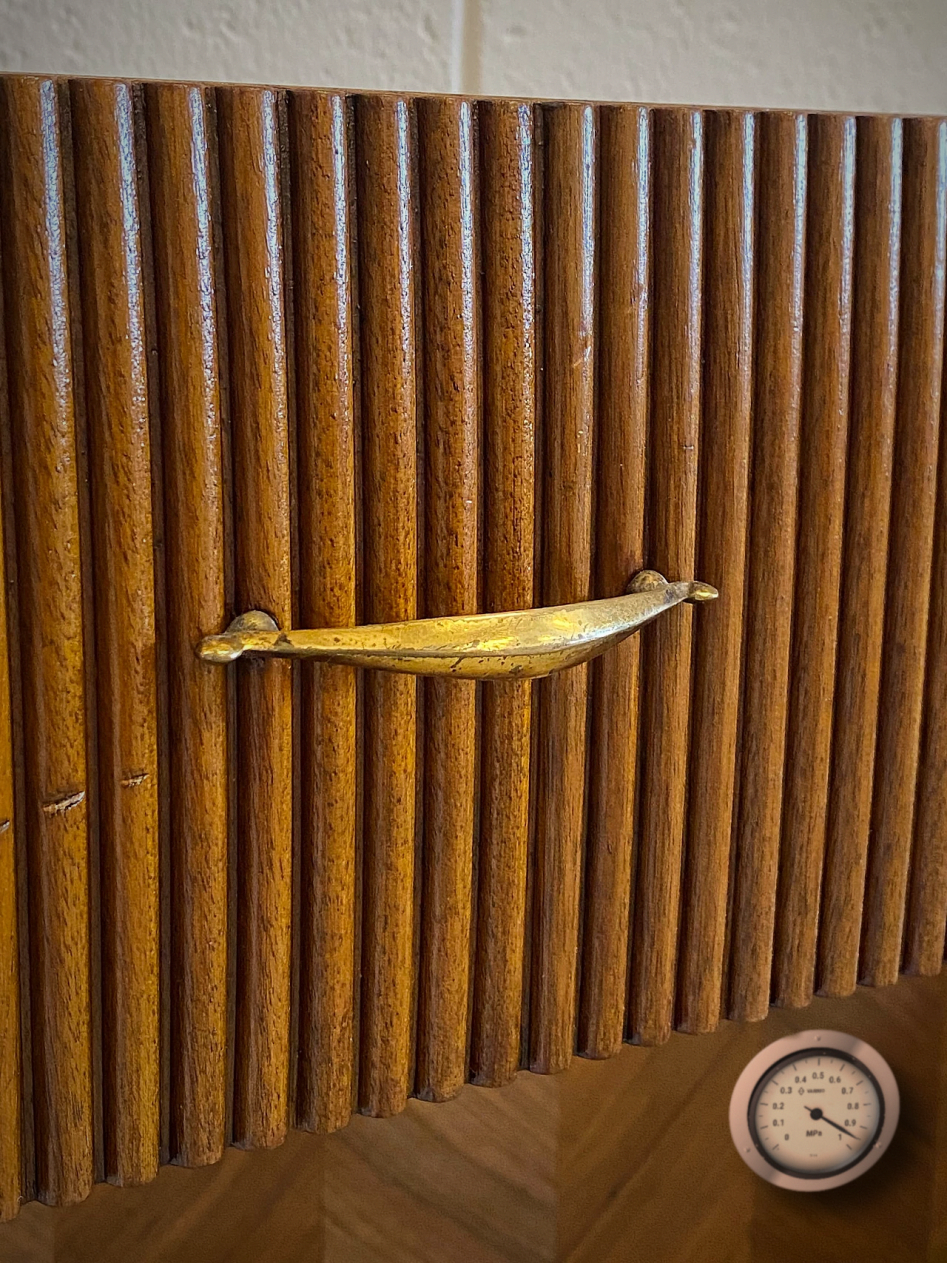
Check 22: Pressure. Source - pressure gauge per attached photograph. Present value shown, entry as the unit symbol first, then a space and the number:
MPa 0.95
